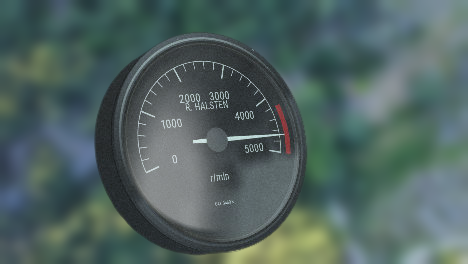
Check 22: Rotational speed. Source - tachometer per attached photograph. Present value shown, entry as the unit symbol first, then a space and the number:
rpm 4700
